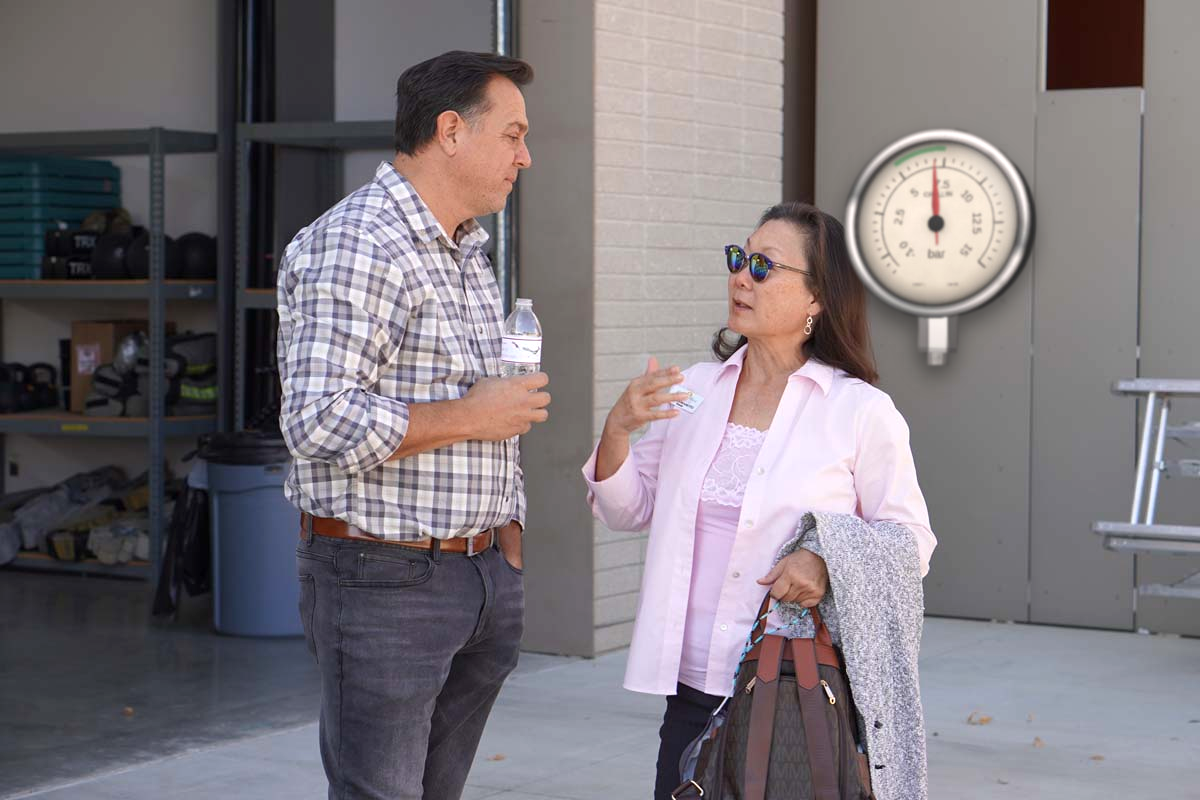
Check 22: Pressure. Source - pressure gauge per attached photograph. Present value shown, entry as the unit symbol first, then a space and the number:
bar 7
